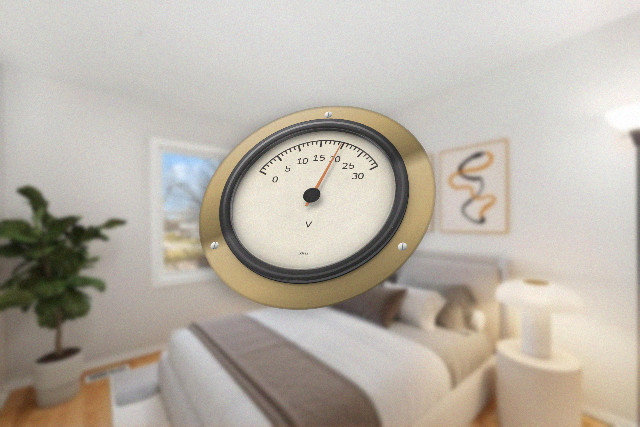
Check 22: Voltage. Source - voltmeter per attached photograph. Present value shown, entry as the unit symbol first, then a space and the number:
V 20
